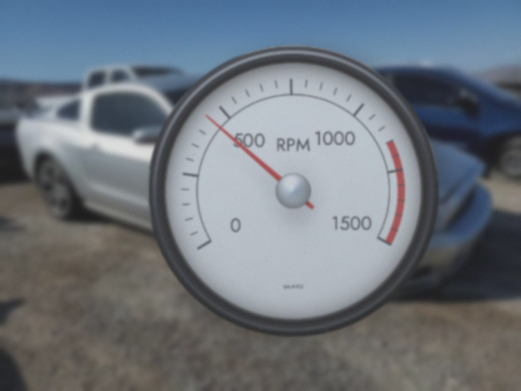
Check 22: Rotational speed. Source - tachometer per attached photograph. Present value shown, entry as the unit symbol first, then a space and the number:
rpm 450
